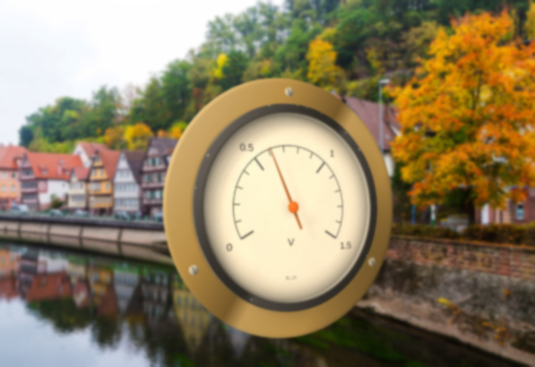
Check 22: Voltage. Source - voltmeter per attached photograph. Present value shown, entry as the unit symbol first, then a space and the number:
V 0.6
